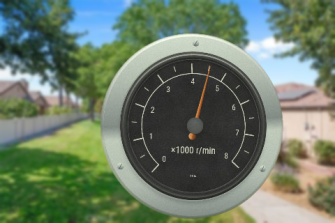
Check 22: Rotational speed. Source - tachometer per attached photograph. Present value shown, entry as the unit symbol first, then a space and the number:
rpm 4500
